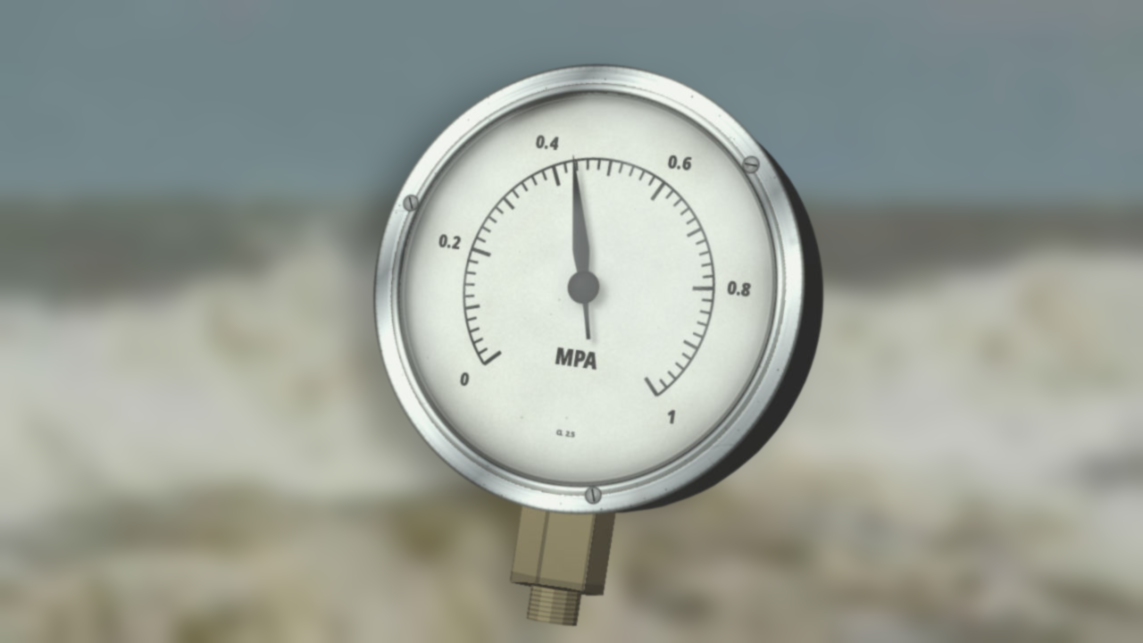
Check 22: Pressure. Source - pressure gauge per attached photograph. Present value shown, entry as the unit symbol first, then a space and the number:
MPa 0.44
